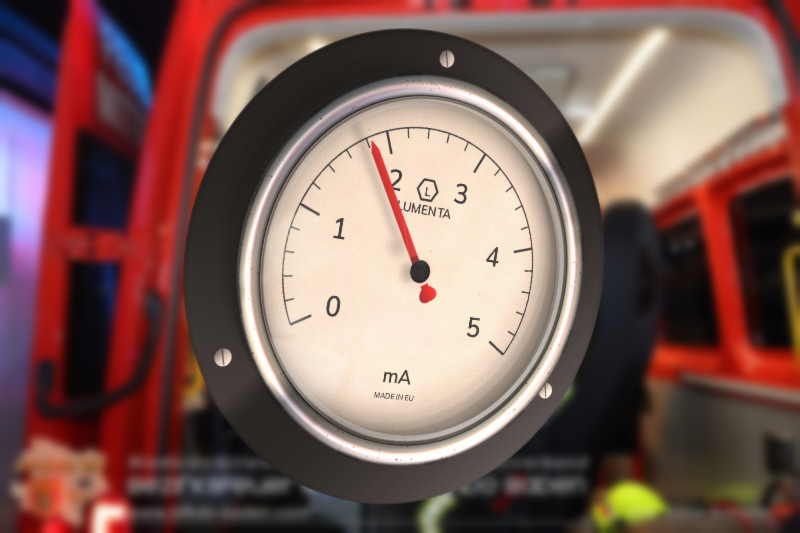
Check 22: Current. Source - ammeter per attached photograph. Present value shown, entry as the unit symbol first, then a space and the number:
mA 1.8
